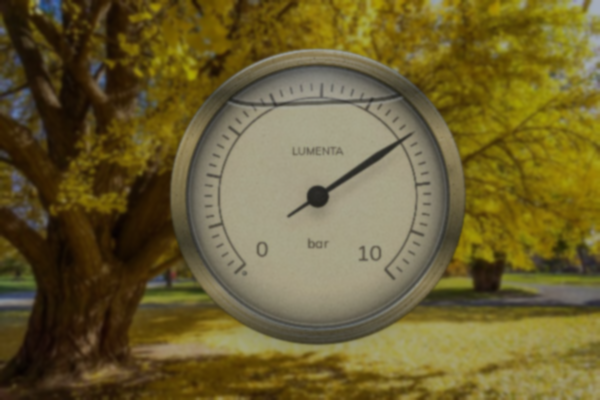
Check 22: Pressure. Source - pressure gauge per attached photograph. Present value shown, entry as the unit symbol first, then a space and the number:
bar 7
